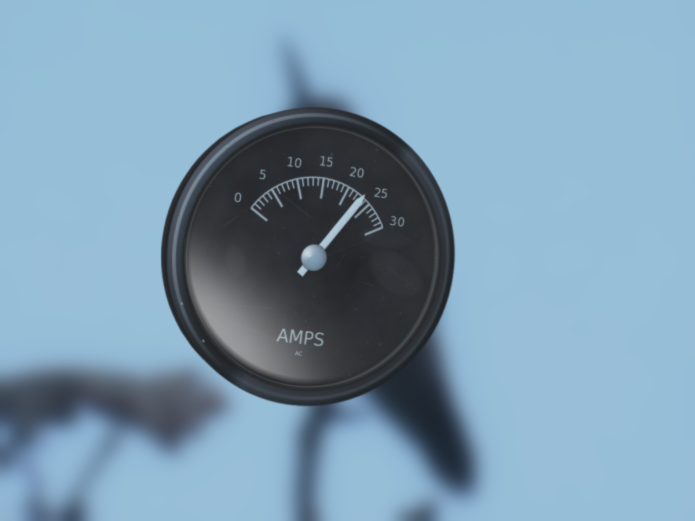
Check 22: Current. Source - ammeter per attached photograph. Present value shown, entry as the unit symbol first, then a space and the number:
A 23
